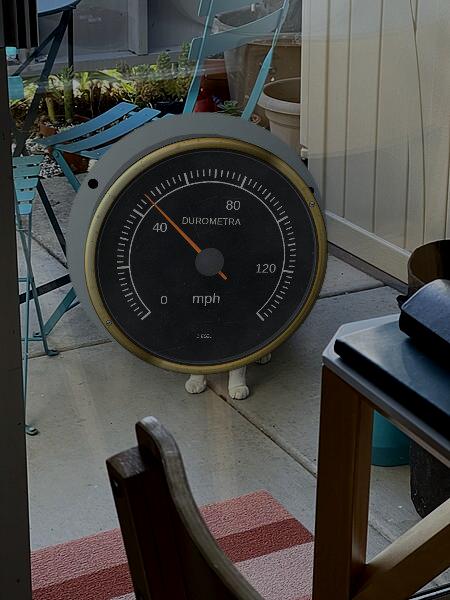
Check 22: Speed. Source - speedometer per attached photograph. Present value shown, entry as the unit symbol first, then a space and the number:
mph 46
